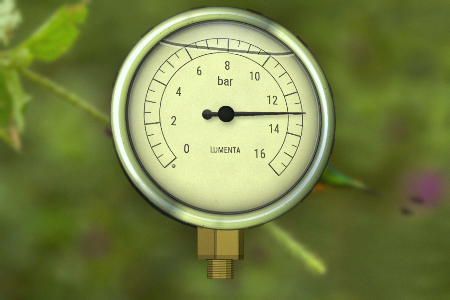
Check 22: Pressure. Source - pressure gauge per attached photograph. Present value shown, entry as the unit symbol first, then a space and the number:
bar 13
